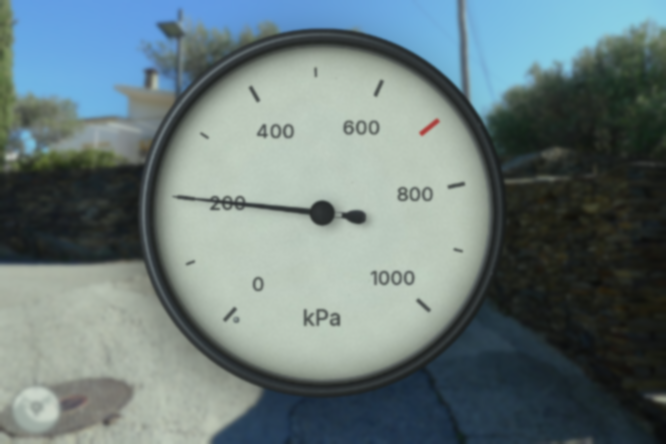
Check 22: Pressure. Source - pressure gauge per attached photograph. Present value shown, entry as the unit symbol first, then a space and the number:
kPa 200
